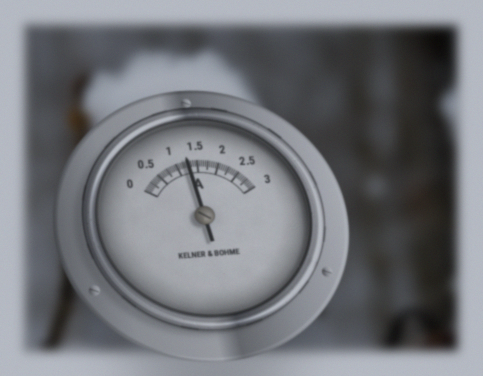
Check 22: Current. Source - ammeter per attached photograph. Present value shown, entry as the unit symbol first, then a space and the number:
A 1.25
